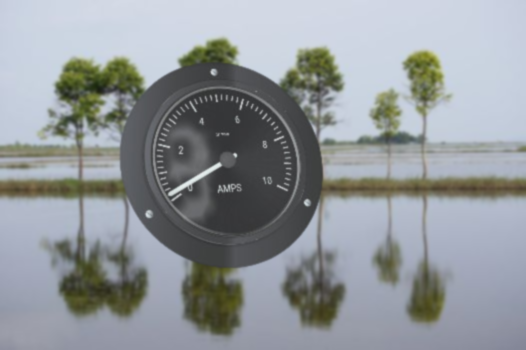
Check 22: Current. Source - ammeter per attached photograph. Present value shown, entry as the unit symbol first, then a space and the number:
A 0.2
